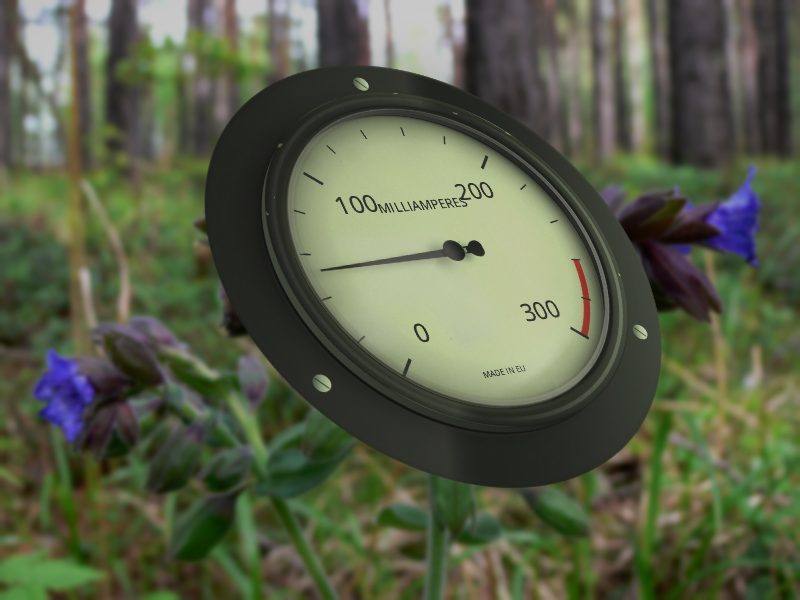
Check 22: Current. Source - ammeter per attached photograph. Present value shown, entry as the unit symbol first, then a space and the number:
mA 50
